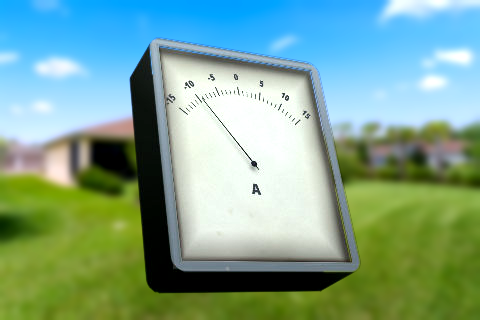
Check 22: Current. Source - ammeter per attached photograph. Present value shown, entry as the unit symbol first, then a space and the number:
A -10
